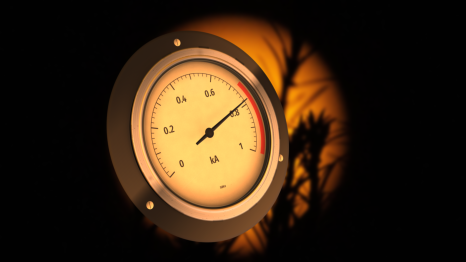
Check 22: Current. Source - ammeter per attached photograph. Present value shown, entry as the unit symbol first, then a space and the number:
kA 0.78
